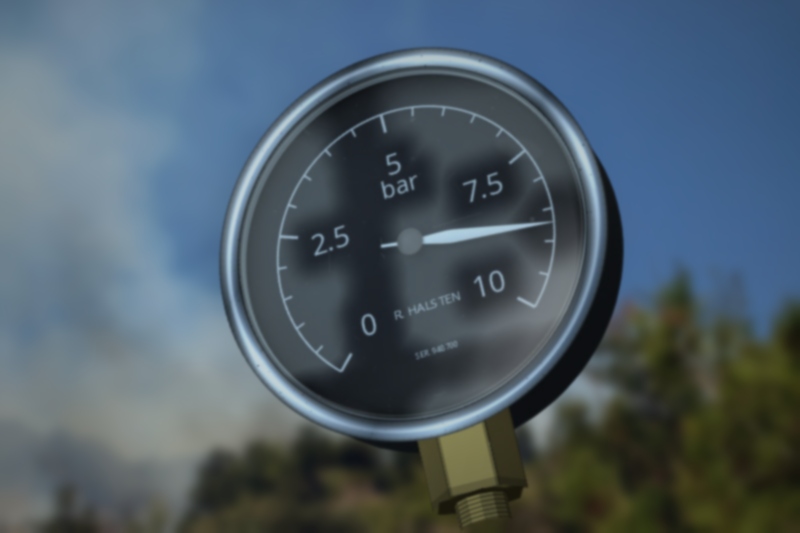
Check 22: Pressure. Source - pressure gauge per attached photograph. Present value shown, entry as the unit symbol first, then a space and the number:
bar 8.75
